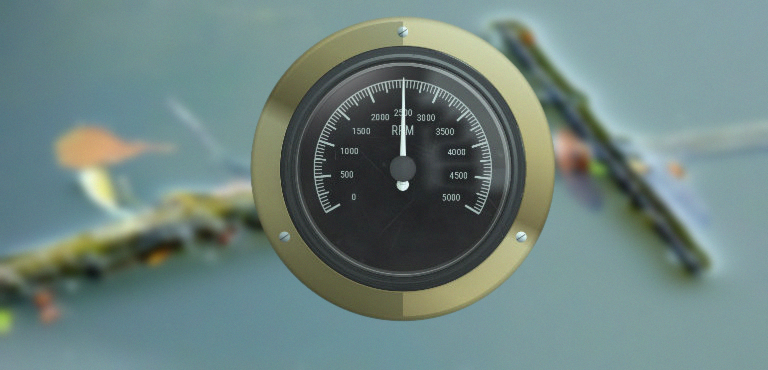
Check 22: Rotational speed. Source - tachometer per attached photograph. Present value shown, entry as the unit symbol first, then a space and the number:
rpm 2500
